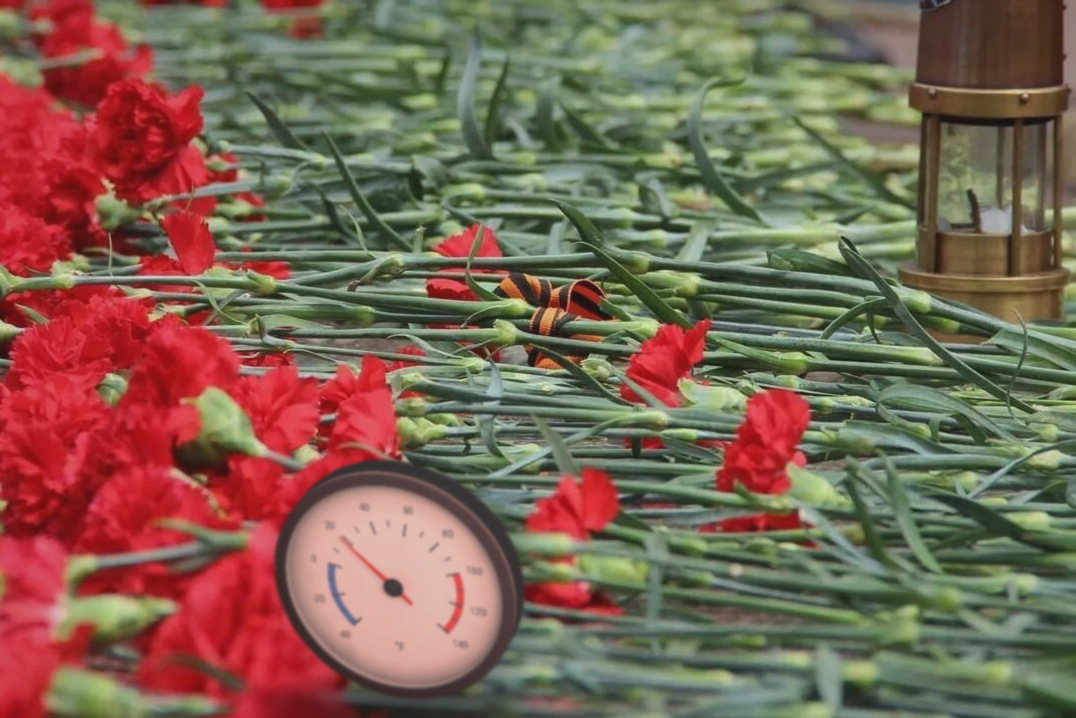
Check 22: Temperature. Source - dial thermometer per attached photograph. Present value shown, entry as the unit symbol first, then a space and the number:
°F 20
